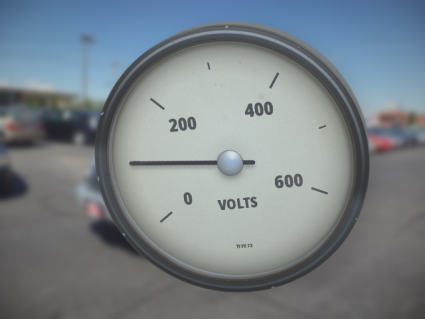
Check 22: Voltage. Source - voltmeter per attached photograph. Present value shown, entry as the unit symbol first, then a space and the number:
V 100
